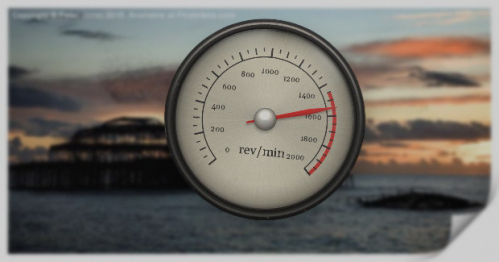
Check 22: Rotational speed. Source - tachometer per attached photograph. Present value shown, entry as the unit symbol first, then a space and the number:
rpm 1550
